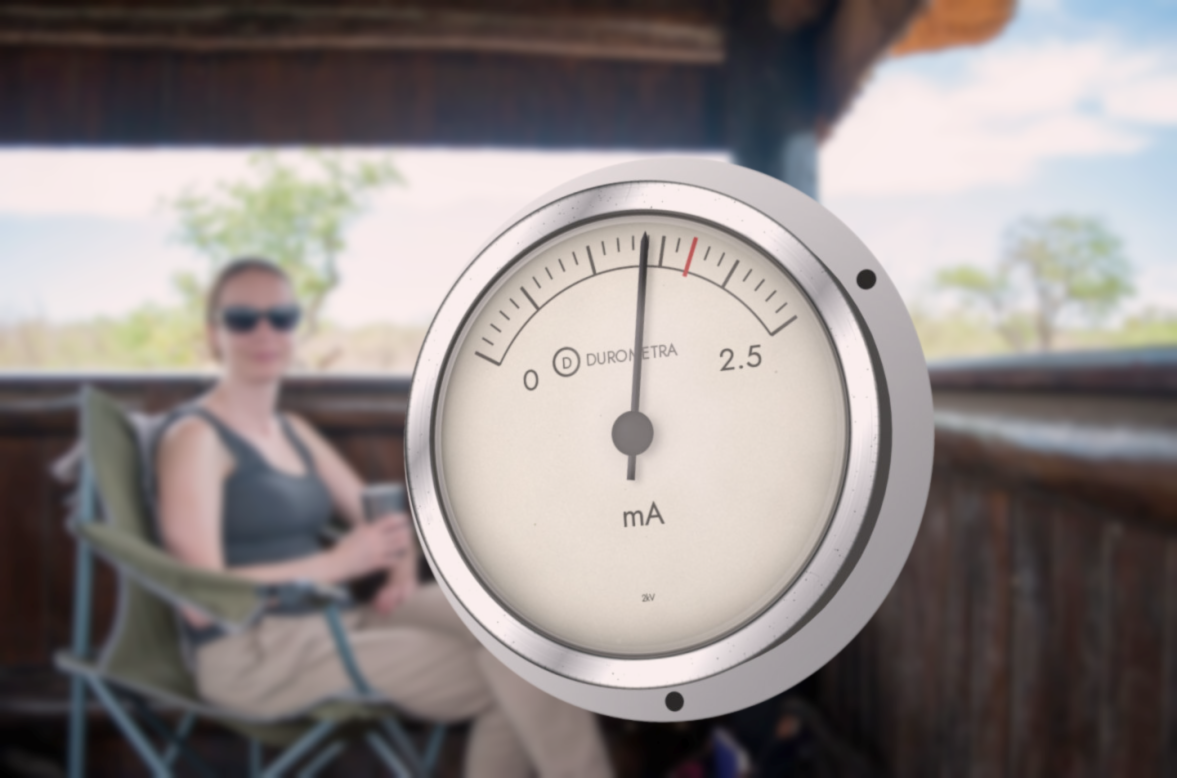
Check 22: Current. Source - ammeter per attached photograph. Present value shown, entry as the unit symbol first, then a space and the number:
mA 1.4
